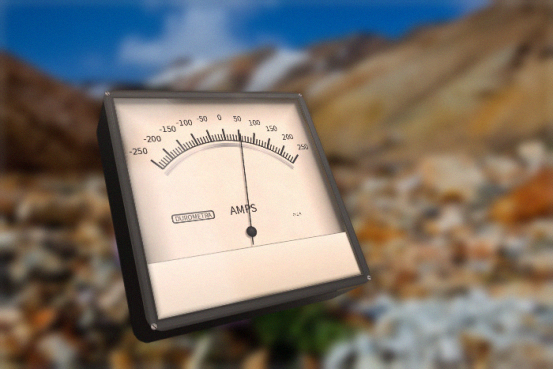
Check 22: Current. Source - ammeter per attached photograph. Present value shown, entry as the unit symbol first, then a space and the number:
A 50
